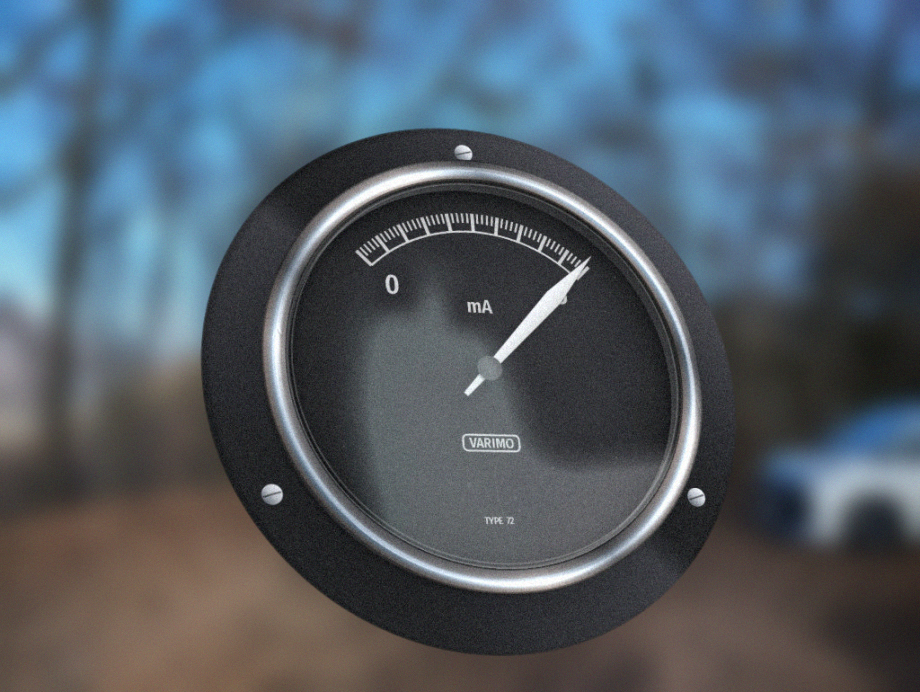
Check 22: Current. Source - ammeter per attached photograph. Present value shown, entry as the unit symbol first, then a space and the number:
mA 4.9
